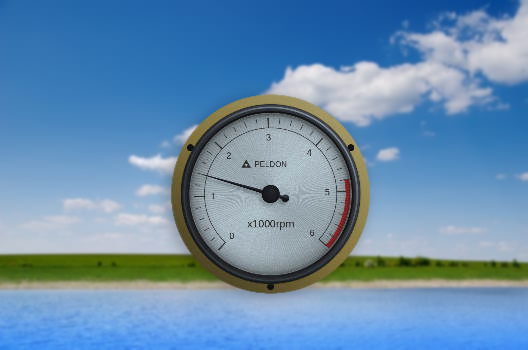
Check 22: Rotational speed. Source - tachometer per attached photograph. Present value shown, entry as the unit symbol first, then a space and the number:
rpm 1400
